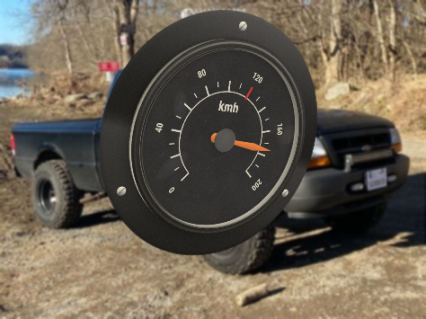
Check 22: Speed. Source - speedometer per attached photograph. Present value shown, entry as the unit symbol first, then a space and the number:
km/h 175
